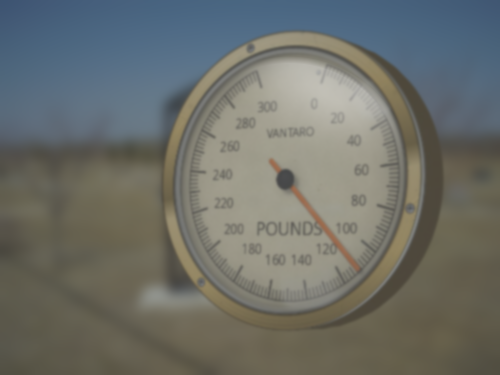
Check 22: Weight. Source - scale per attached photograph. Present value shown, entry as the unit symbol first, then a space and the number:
lb 110
